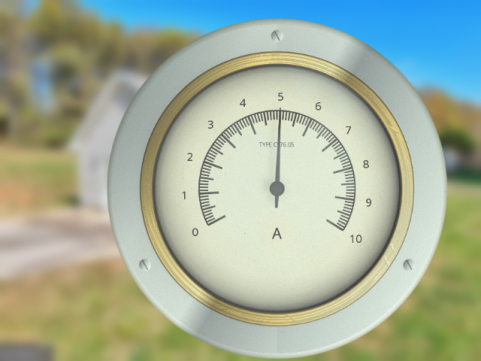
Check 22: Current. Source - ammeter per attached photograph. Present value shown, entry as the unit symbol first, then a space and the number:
A 5
